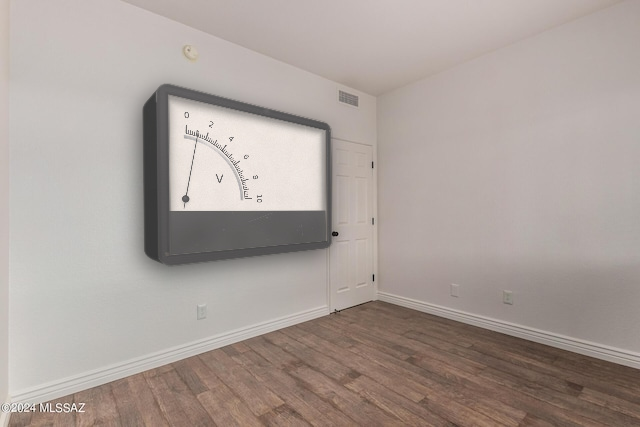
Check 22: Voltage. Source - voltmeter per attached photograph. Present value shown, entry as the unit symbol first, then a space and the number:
V 1
